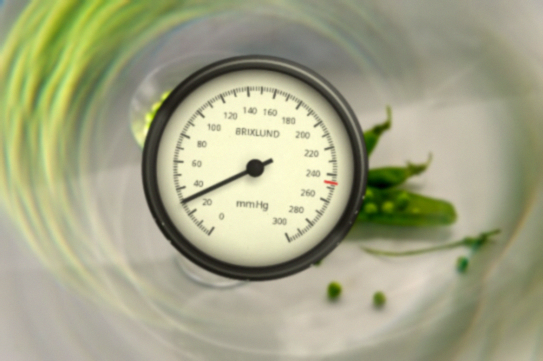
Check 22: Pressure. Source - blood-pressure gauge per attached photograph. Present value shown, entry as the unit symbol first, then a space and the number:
mmHg 30
